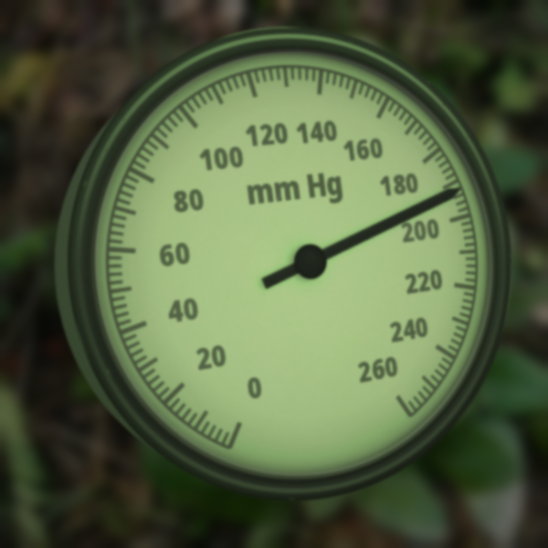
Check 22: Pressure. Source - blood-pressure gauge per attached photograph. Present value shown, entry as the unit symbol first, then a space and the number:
mmHg 192
